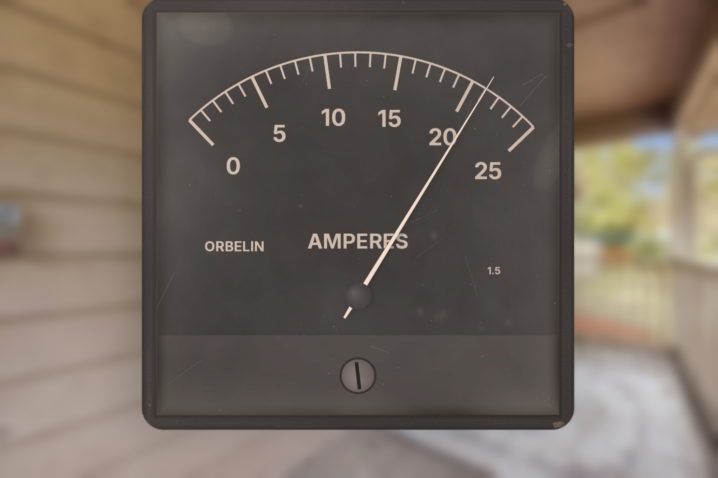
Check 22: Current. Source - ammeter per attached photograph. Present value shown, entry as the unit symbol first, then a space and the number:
A 21
